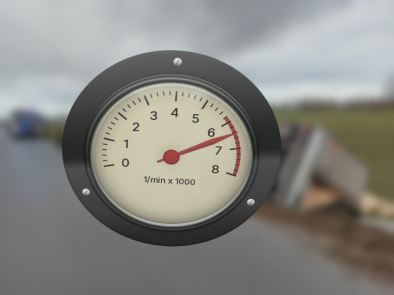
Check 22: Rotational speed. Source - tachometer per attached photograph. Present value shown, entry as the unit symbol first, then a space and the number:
rpm 6400
